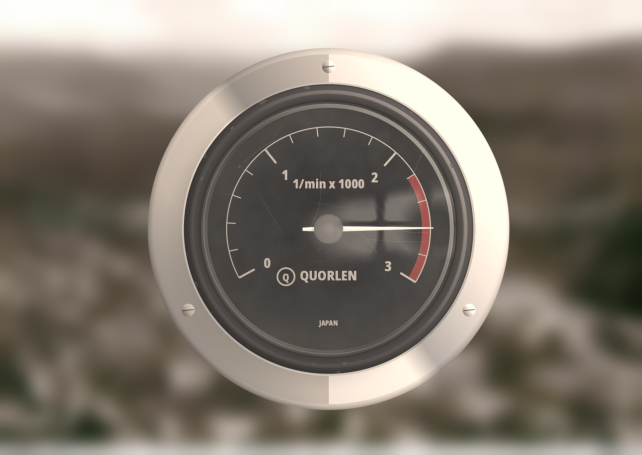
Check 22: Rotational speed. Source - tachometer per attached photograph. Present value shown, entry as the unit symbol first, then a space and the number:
rpm 2600
